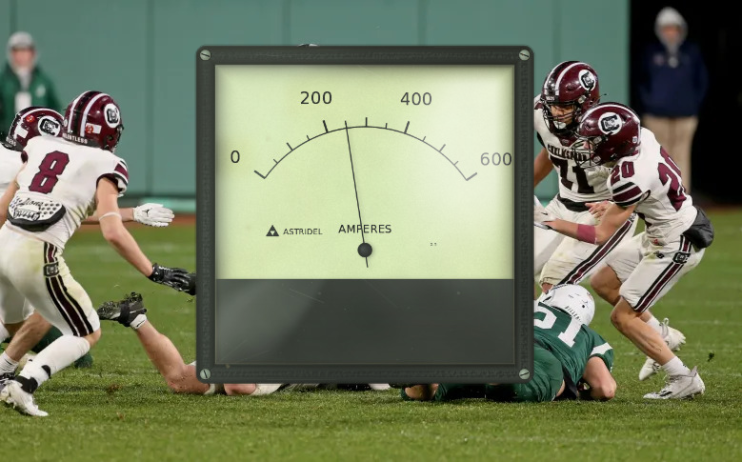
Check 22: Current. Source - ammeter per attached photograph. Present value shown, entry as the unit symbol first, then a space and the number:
A 250
